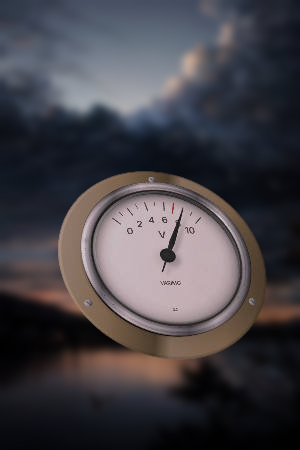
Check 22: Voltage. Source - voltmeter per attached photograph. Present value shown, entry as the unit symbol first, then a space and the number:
V 8
